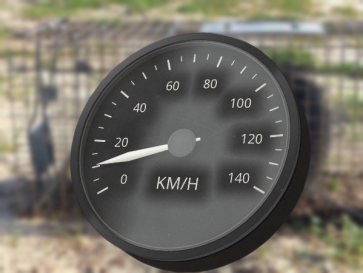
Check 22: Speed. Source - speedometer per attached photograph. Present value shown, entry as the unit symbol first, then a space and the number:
km/h 10
